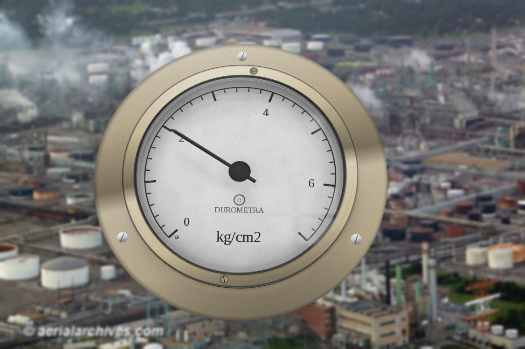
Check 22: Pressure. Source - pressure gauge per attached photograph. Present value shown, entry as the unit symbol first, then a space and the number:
kg/cm² 2
